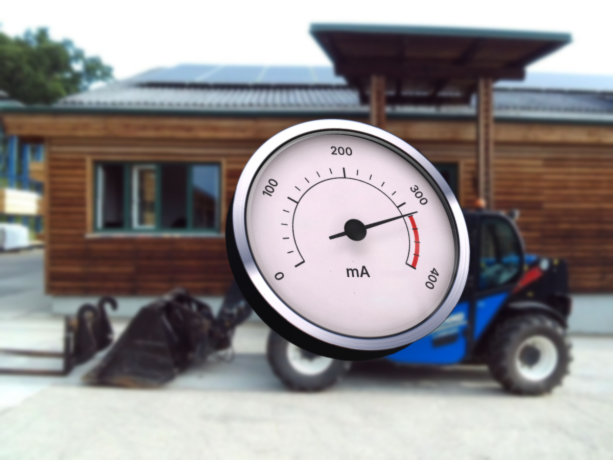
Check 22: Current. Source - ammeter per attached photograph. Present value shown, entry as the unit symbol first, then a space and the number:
mA 320
